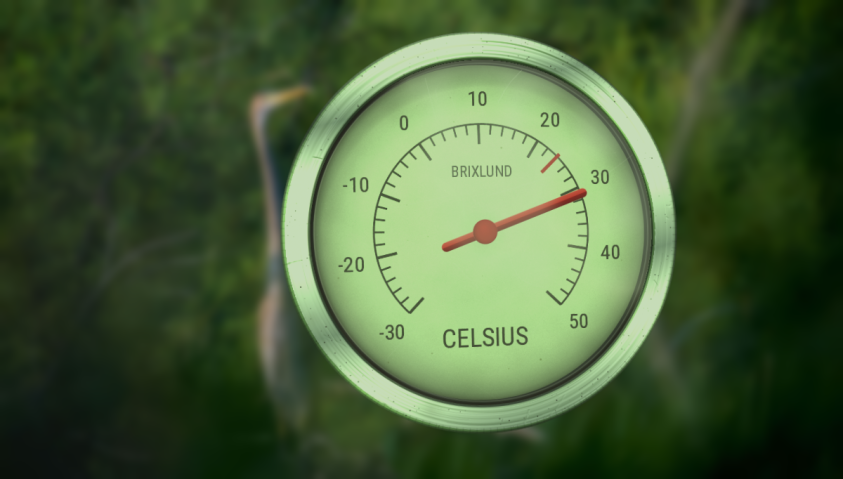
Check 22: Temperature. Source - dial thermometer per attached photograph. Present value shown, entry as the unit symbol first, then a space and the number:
°C 31
